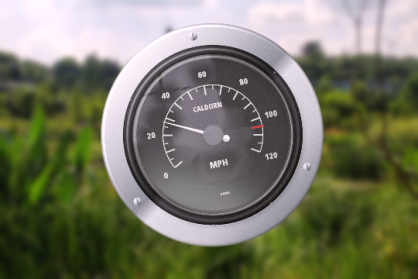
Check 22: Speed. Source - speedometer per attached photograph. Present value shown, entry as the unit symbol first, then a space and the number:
mph 27.5
